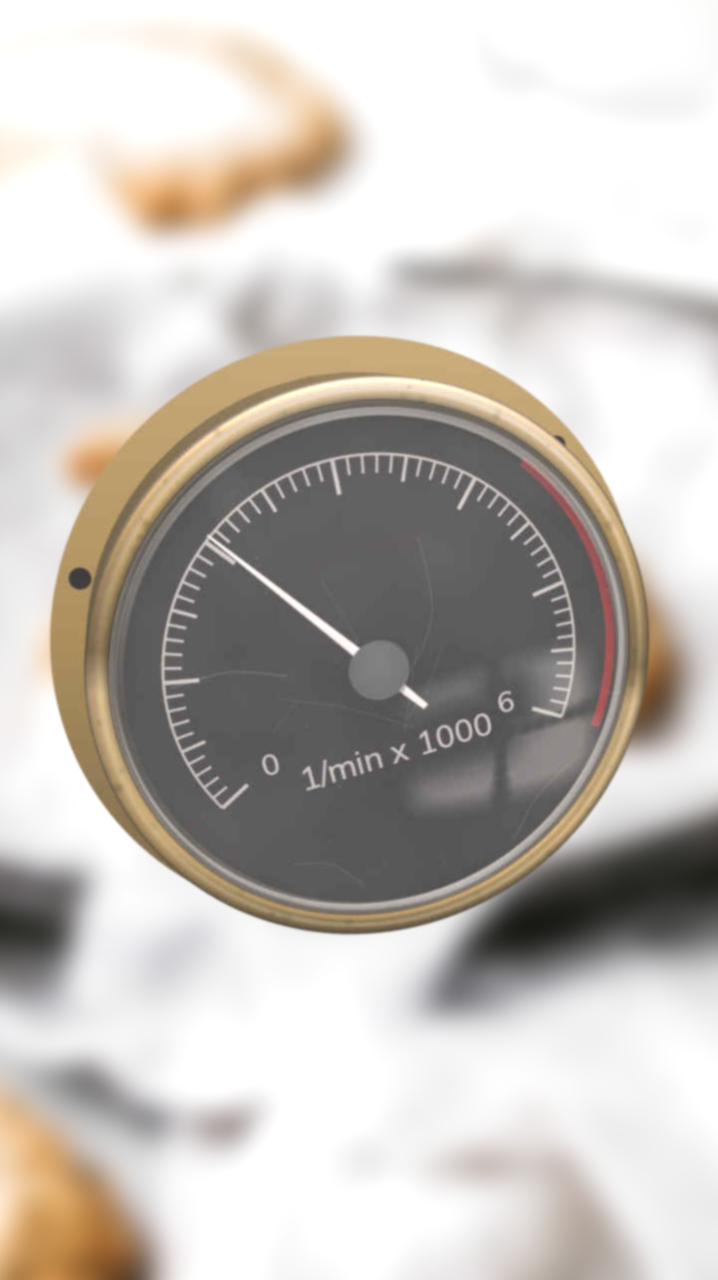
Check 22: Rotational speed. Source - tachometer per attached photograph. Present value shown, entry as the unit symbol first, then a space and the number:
rpm 2050
